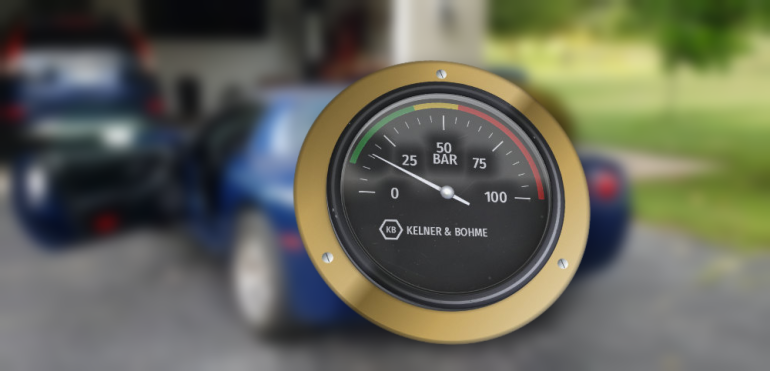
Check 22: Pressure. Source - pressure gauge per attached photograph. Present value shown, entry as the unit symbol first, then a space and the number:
bar 15
